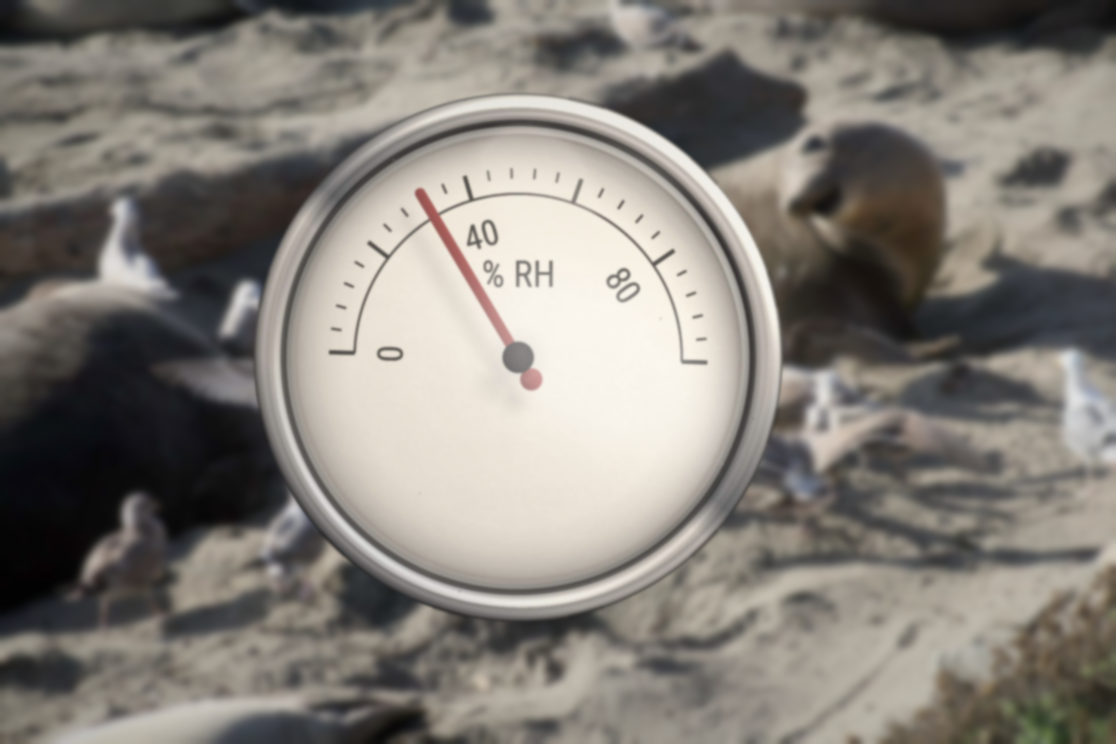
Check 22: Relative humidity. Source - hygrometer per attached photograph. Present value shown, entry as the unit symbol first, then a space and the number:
% 32
